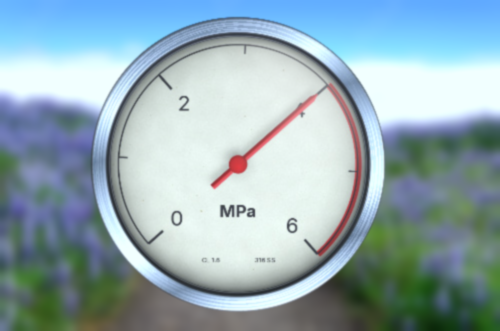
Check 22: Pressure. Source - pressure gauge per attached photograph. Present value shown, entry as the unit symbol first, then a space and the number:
MPa 4
